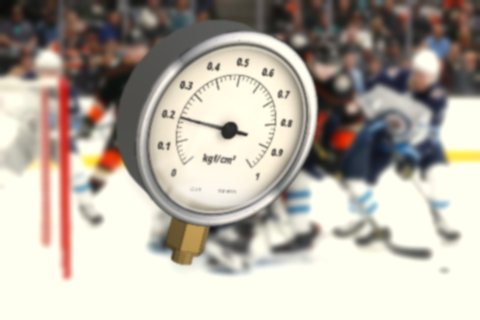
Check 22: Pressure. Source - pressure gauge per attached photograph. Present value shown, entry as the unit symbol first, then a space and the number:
kg/cm² 0.2
